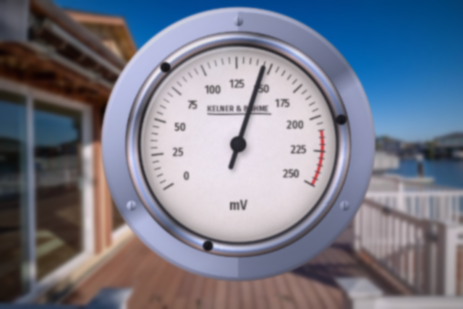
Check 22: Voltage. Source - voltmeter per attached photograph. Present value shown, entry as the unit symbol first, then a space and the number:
mV 145
